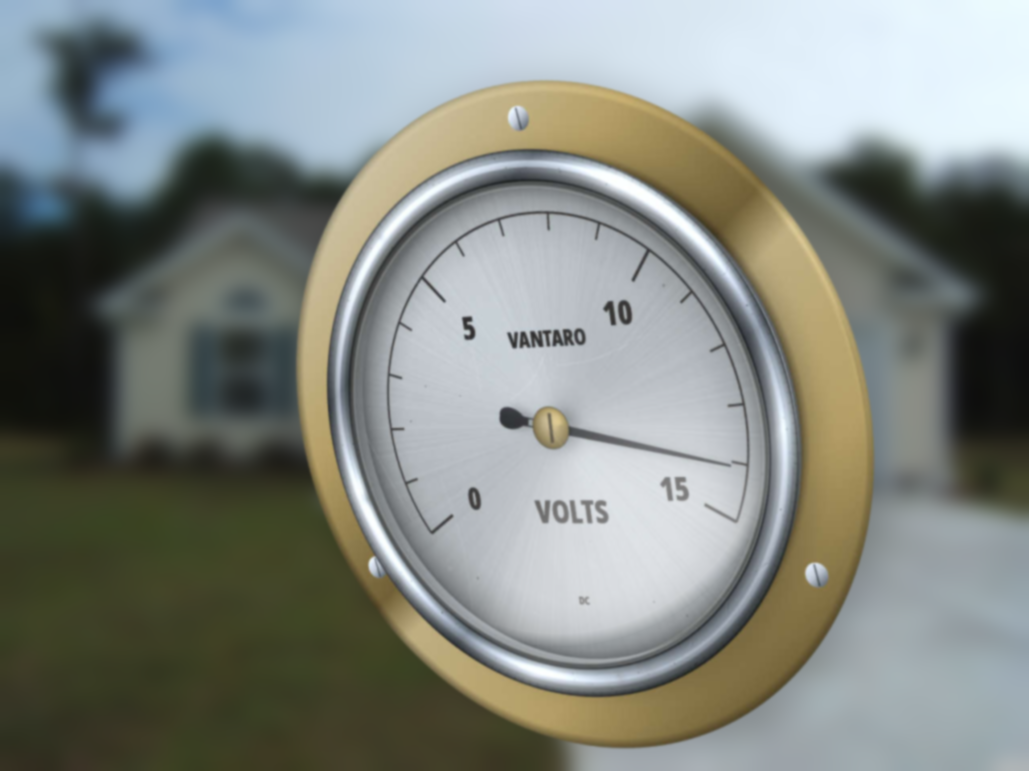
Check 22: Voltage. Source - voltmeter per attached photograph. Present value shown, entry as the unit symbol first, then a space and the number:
V 14
